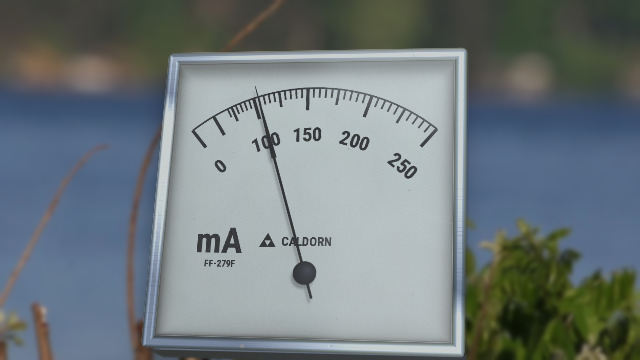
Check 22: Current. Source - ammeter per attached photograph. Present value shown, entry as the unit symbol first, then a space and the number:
mA 105
